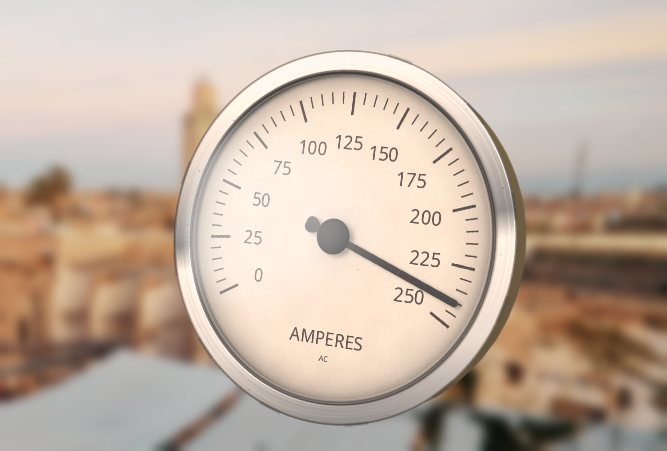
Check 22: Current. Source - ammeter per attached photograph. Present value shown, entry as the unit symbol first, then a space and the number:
A 240
